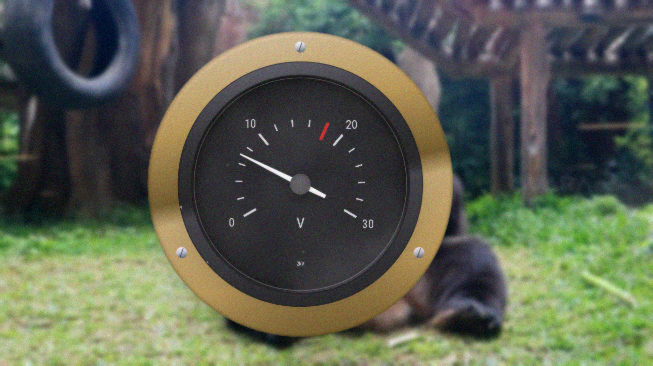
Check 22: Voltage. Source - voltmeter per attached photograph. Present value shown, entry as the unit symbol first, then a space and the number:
V 7
